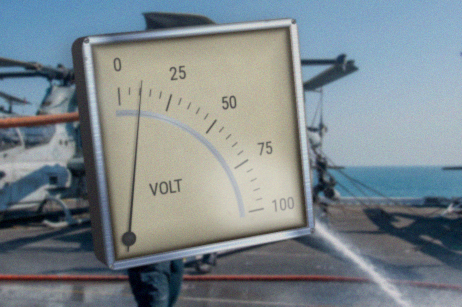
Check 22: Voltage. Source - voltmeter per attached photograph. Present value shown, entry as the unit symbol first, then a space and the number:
V 10
